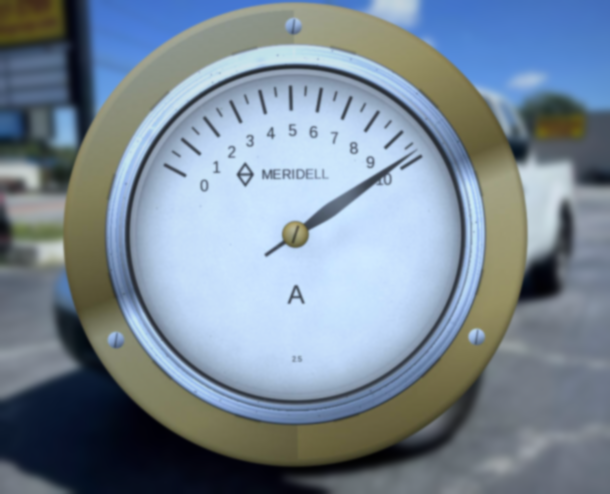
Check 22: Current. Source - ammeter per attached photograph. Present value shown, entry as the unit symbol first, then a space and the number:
A 9.75
